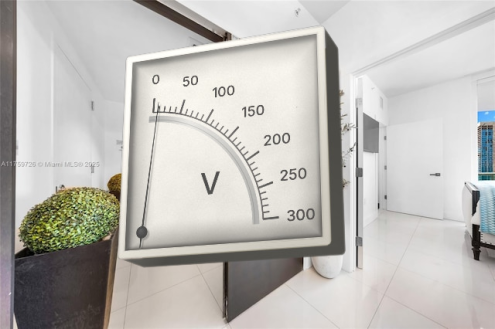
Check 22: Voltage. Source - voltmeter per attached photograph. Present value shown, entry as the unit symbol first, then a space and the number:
V 10
